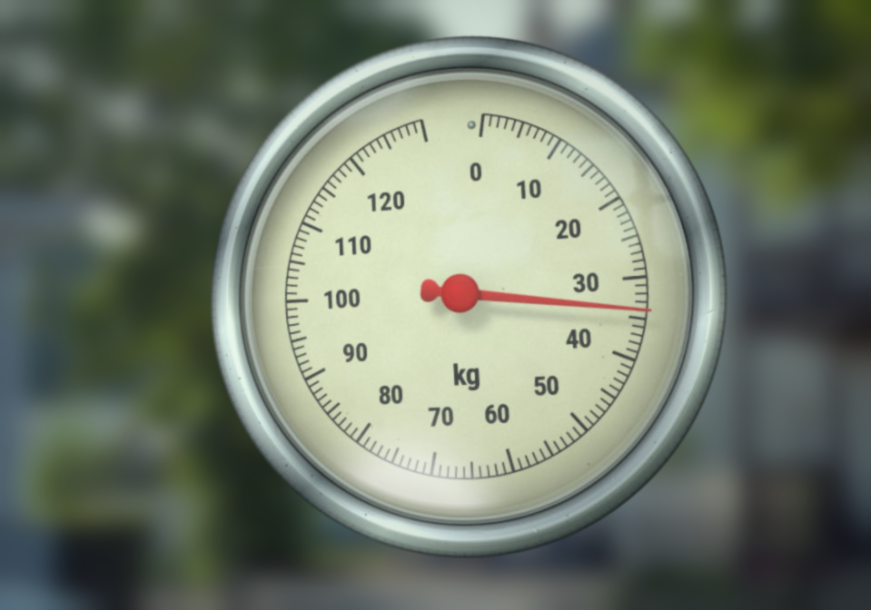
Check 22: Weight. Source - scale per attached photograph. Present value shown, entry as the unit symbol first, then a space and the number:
kg 34
